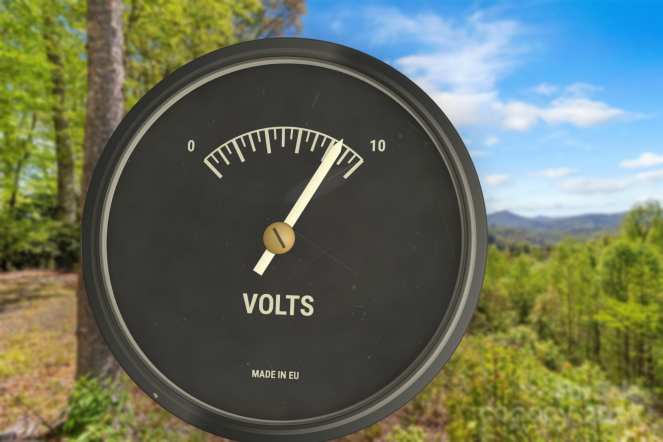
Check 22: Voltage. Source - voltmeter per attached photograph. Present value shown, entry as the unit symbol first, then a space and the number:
V 8.5
